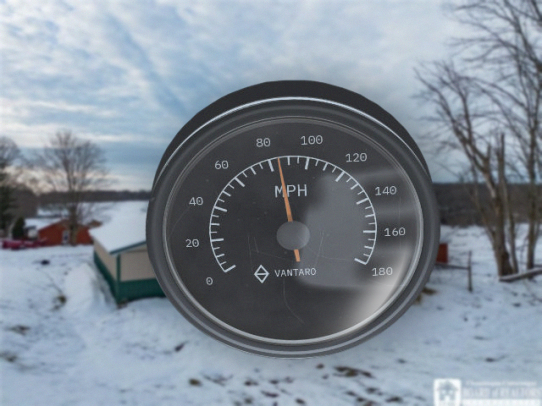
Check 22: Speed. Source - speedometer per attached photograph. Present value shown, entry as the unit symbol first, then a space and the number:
mph 85
